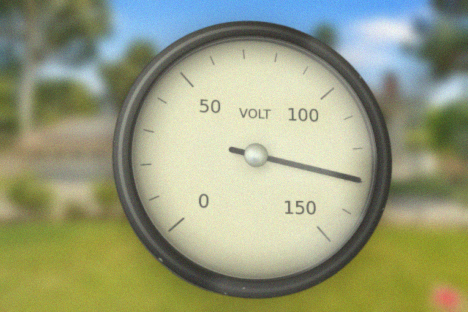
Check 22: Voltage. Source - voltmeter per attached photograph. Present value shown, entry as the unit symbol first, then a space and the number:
V 130
